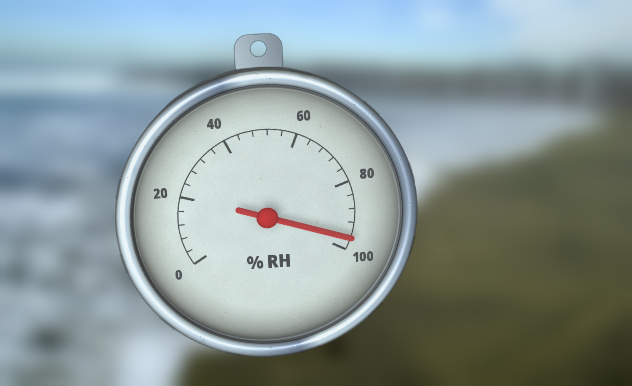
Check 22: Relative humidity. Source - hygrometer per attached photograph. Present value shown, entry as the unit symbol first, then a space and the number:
% 96
